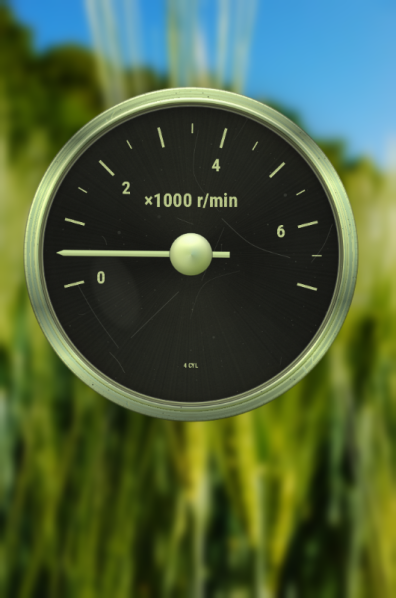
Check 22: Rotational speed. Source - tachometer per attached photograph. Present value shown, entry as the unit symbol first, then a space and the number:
rpm 500
